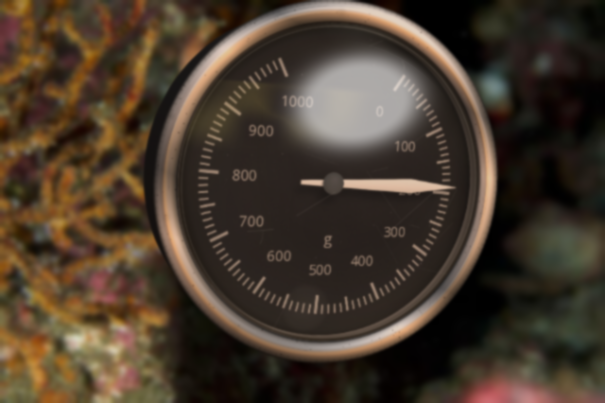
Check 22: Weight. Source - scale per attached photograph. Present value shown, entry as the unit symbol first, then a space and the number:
g 190
